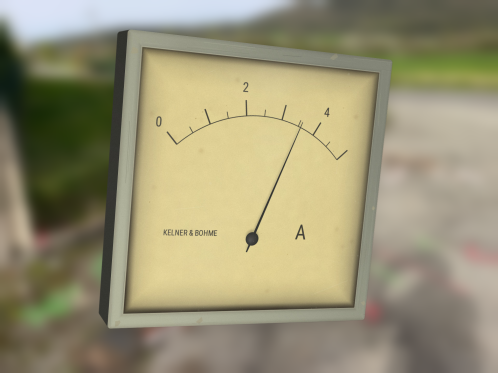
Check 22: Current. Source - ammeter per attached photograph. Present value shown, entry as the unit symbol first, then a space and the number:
A 3.5
